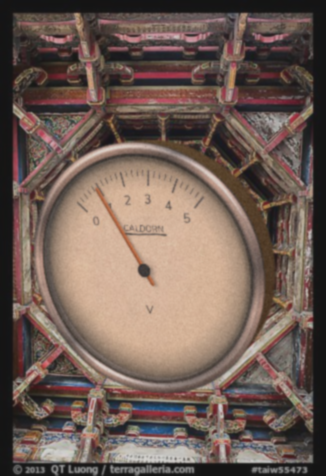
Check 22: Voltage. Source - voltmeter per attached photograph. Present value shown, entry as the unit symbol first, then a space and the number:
V 1
